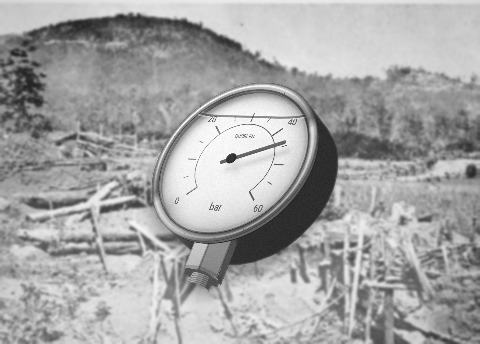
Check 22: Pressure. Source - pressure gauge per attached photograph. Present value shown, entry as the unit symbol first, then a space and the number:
bar 45
